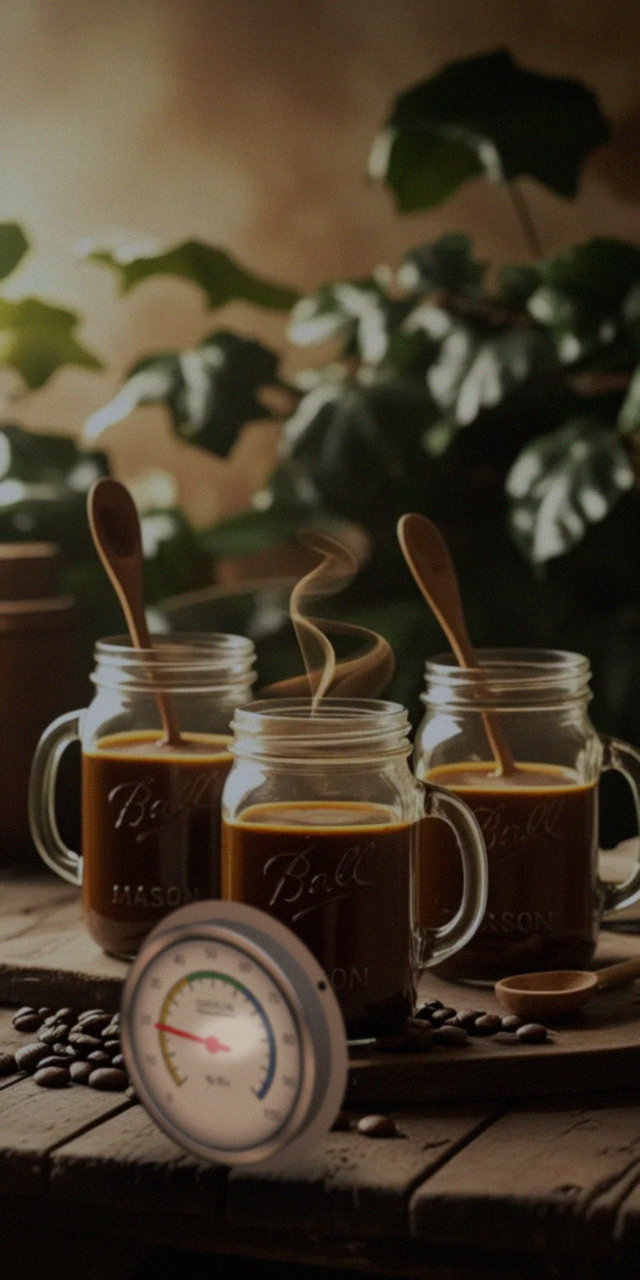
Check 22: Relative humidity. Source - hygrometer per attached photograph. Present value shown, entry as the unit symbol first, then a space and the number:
% 20
